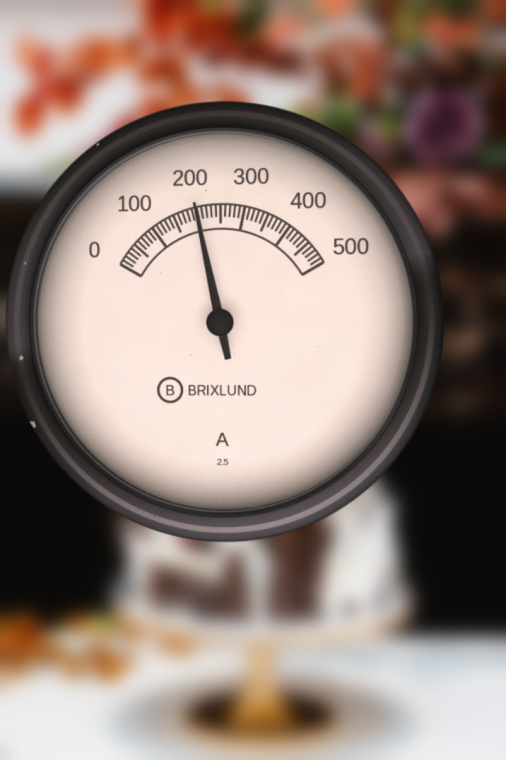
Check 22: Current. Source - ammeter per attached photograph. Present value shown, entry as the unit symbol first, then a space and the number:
A 200
